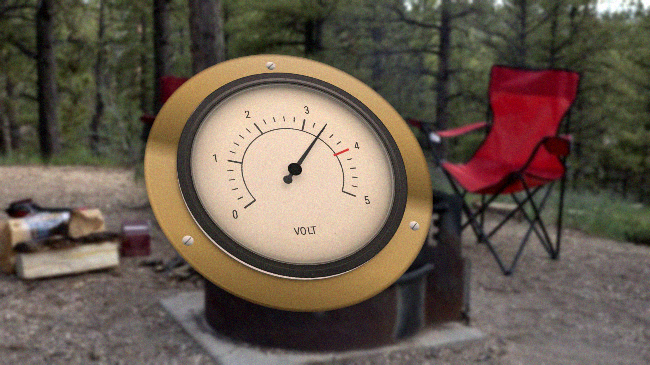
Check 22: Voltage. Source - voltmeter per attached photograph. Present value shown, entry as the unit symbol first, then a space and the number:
V 3.4
